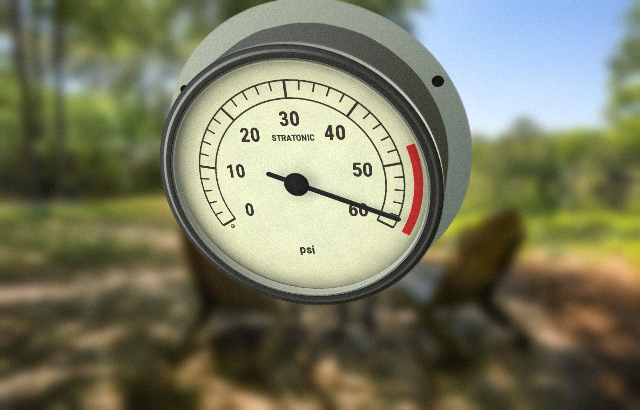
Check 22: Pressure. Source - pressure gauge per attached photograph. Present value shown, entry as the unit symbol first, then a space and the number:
psi 58
